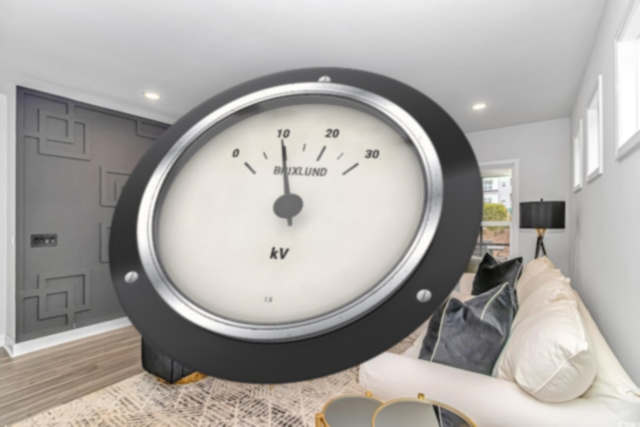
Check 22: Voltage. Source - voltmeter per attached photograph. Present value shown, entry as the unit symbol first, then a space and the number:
kV 10
